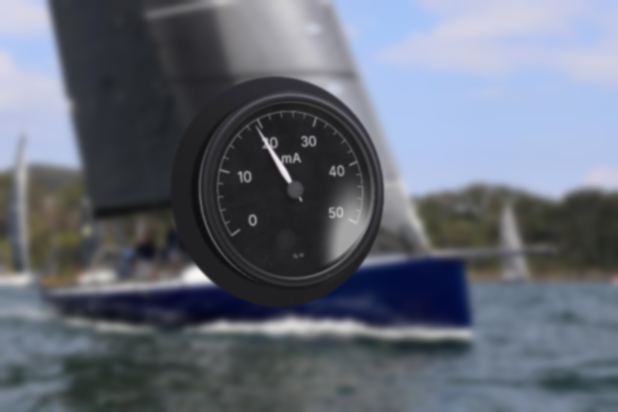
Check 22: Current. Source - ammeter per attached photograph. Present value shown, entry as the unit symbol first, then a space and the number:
mA 19
